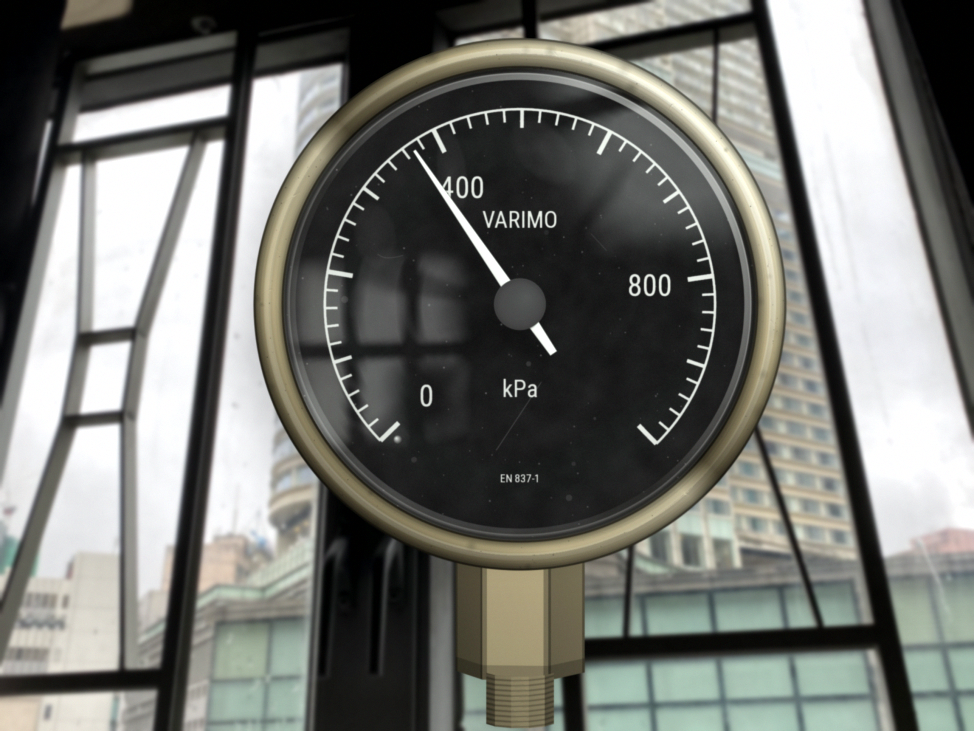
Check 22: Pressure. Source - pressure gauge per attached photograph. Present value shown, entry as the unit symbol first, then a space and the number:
kPa 370
